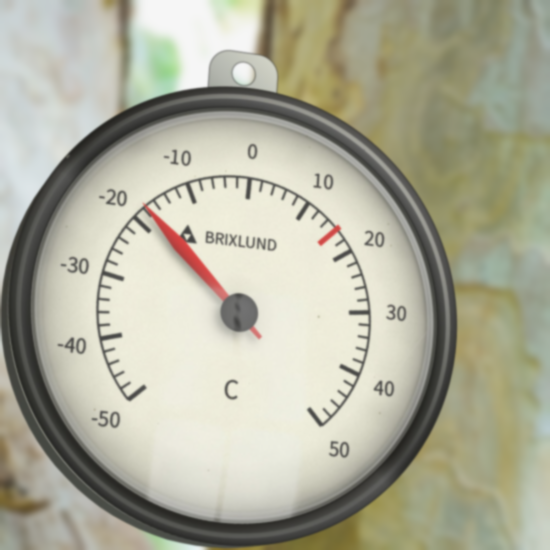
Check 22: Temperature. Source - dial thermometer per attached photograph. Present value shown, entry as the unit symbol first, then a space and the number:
°C -18
